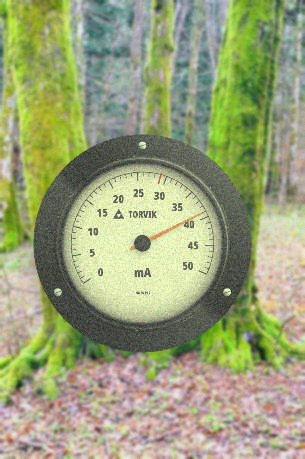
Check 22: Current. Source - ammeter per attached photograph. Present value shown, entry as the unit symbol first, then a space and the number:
mA 39
